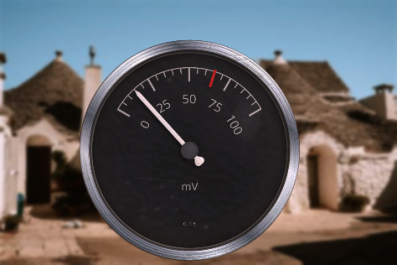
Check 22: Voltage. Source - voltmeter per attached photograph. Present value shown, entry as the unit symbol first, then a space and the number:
mV 15
